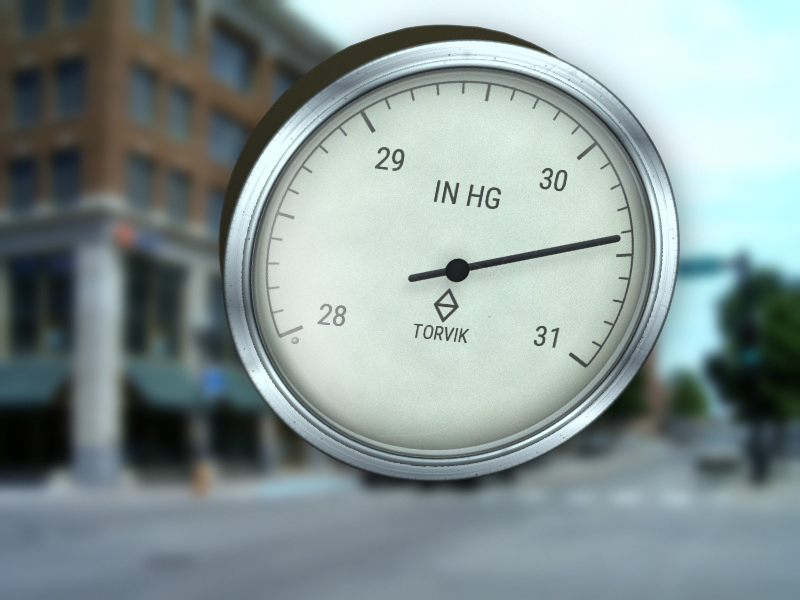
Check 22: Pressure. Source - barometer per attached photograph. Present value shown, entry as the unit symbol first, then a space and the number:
inHg 30.4
